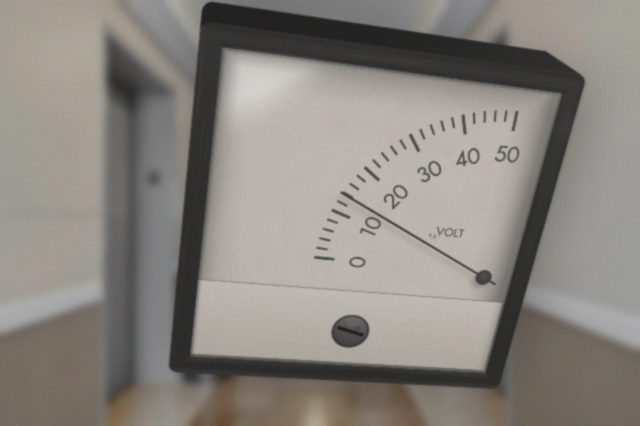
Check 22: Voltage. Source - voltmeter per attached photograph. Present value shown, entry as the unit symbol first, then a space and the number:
V 14
